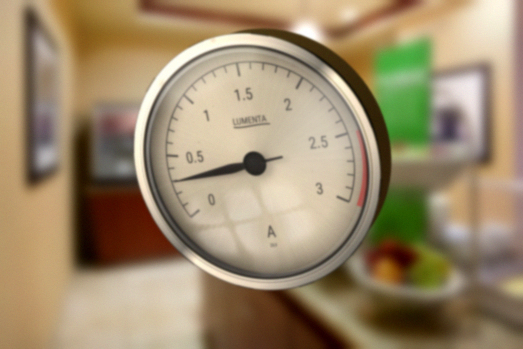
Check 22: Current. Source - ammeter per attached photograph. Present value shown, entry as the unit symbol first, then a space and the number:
A 0.3
